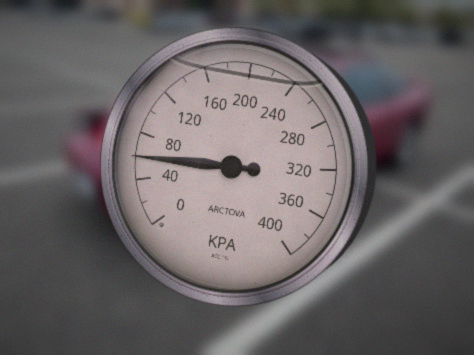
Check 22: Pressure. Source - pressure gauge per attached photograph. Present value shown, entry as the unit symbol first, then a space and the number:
kPa 60
